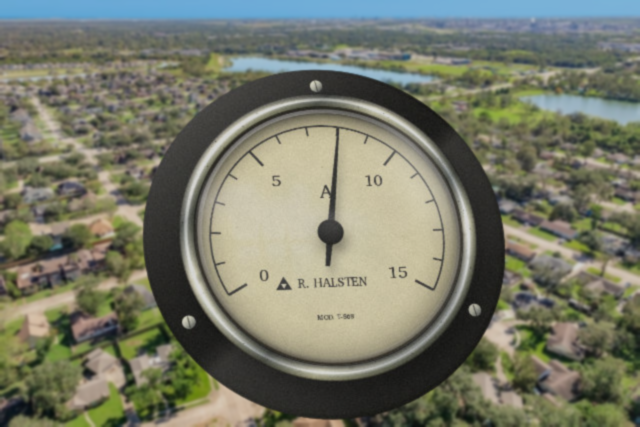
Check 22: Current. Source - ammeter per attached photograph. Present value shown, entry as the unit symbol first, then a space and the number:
A 8
